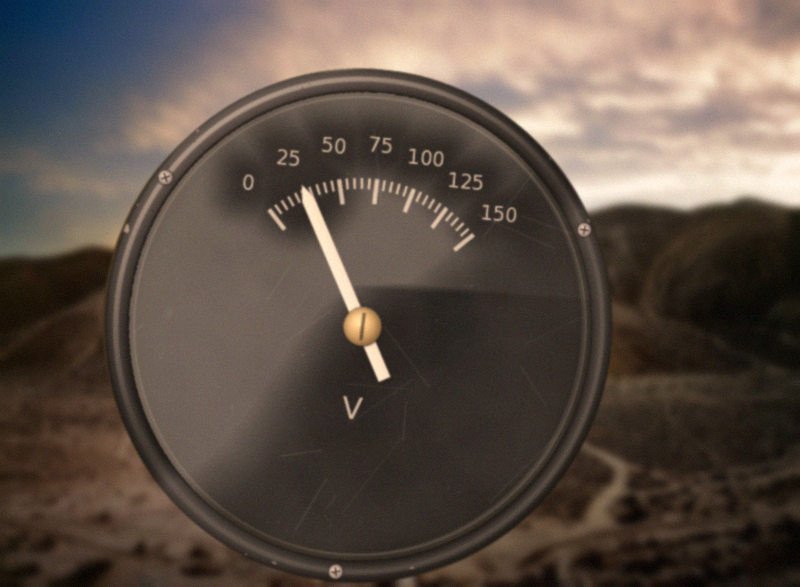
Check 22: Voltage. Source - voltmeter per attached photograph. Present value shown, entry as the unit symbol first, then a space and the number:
V 25
